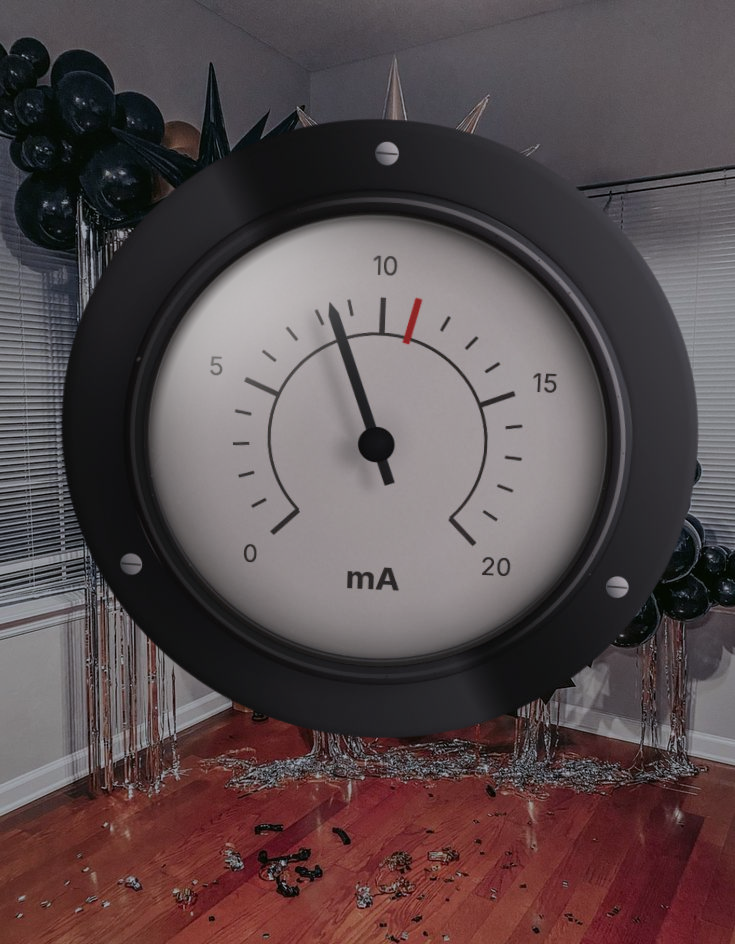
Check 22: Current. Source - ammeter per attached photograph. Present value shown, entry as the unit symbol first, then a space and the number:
mA 8.5
